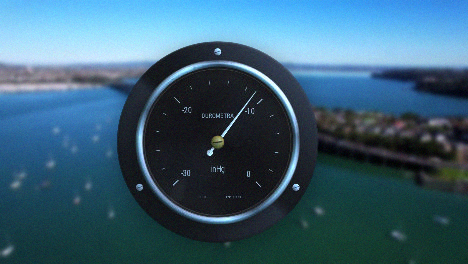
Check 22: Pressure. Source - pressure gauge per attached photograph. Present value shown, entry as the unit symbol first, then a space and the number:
inHg -11
